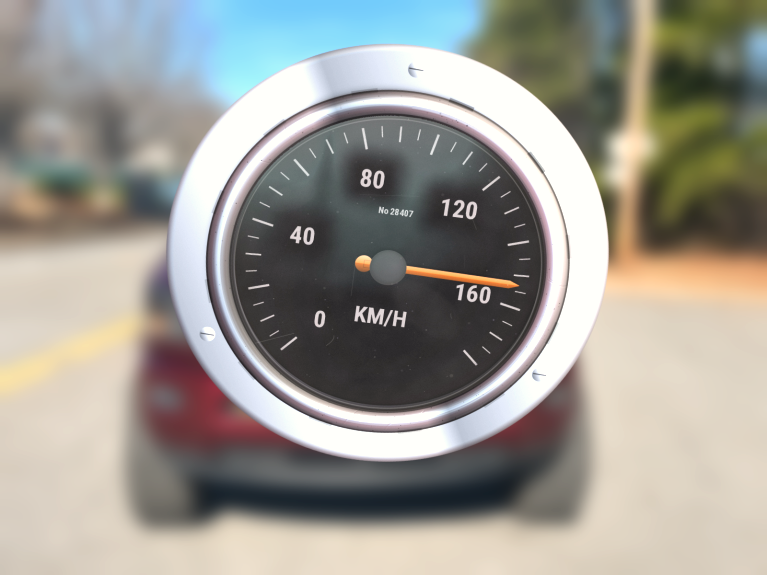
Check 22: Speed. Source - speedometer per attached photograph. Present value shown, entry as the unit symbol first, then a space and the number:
km/h 152.5
